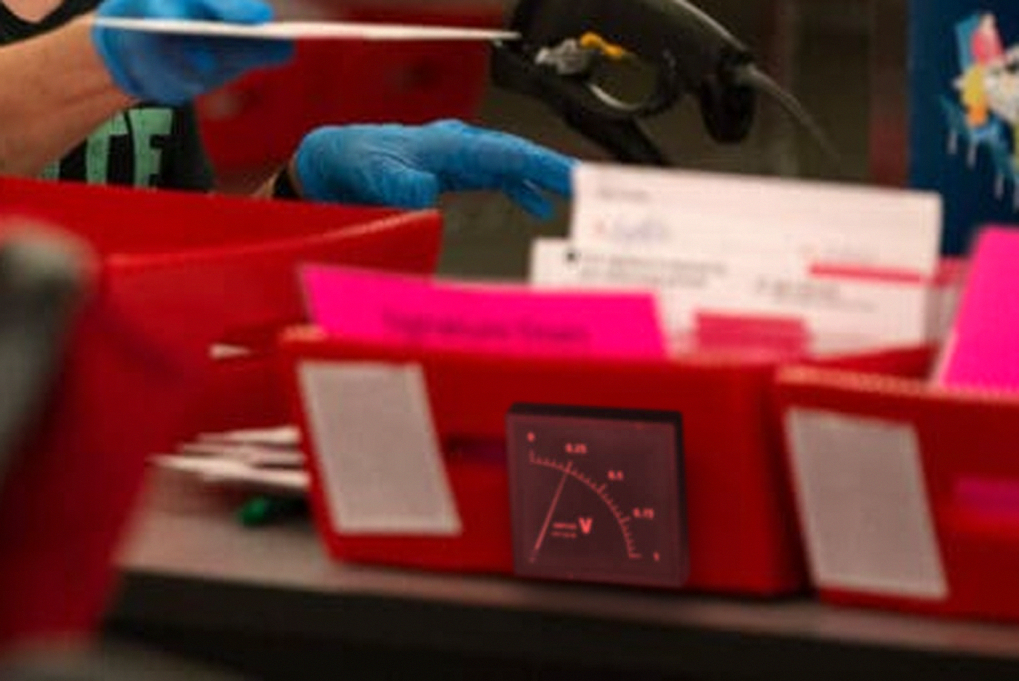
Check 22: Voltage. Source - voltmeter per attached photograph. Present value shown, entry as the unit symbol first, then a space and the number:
V 0.25
